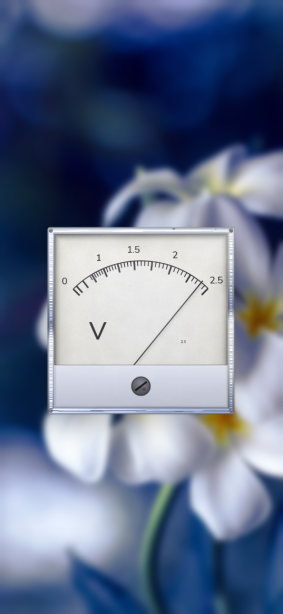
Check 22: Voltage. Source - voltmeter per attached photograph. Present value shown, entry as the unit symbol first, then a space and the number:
V 2.4
